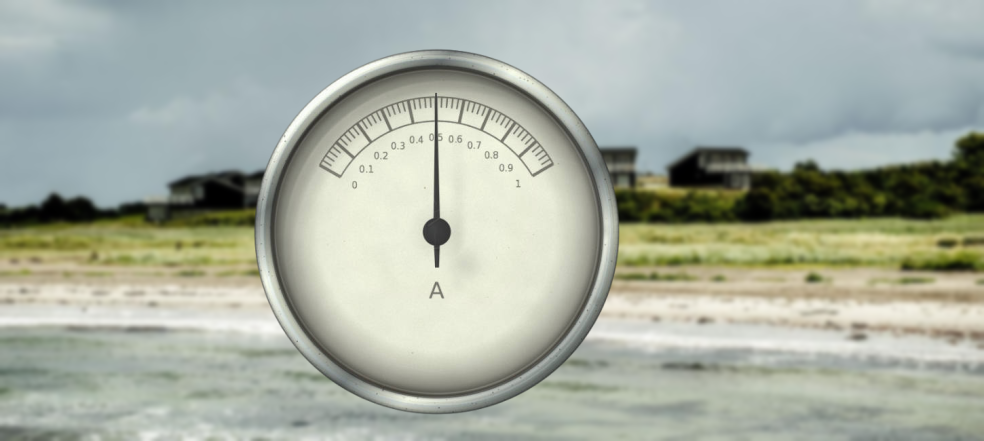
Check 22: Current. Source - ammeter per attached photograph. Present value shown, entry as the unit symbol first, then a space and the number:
A 0.5
